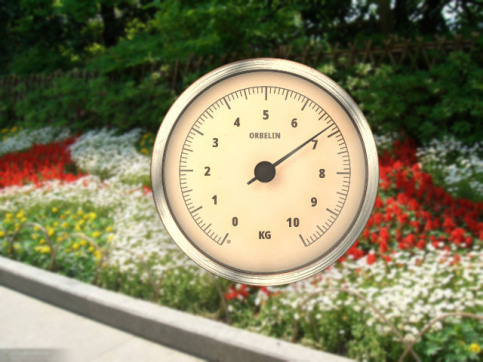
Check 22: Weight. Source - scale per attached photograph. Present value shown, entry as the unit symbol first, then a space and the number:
kg 6.8
